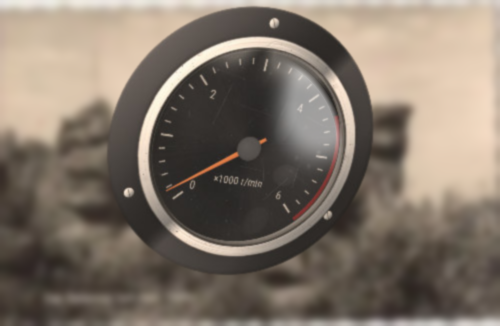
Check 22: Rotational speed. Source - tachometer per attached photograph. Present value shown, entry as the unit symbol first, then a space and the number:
rpm 200
